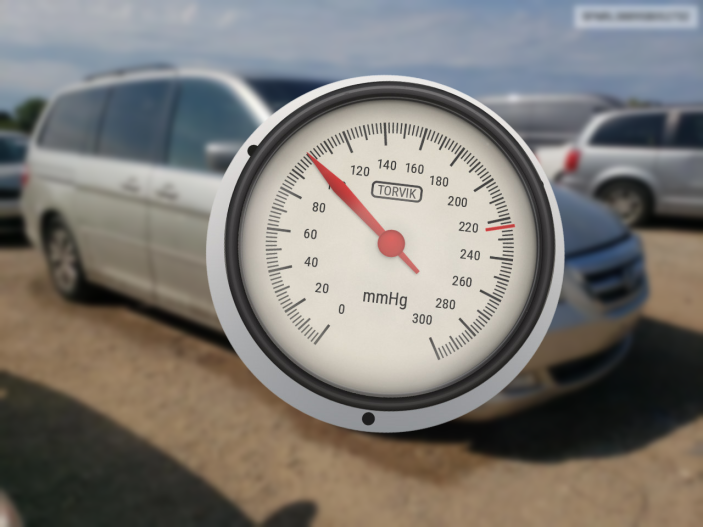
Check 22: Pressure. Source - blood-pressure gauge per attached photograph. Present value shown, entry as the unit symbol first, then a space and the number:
mmHg 100
